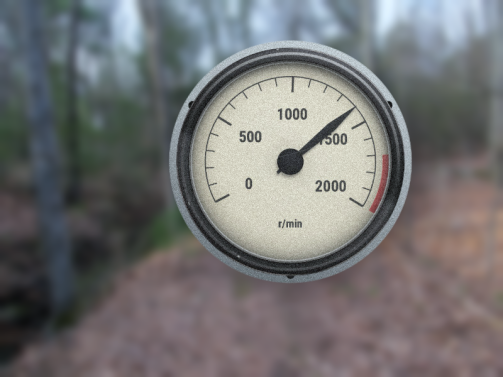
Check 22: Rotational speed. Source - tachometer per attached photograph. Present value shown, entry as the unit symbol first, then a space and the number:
rpm 1400
